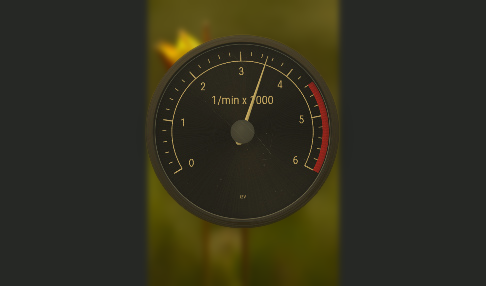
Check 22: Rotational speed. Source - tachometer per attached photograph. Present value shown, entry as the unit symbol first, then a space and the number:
rpm 3500
